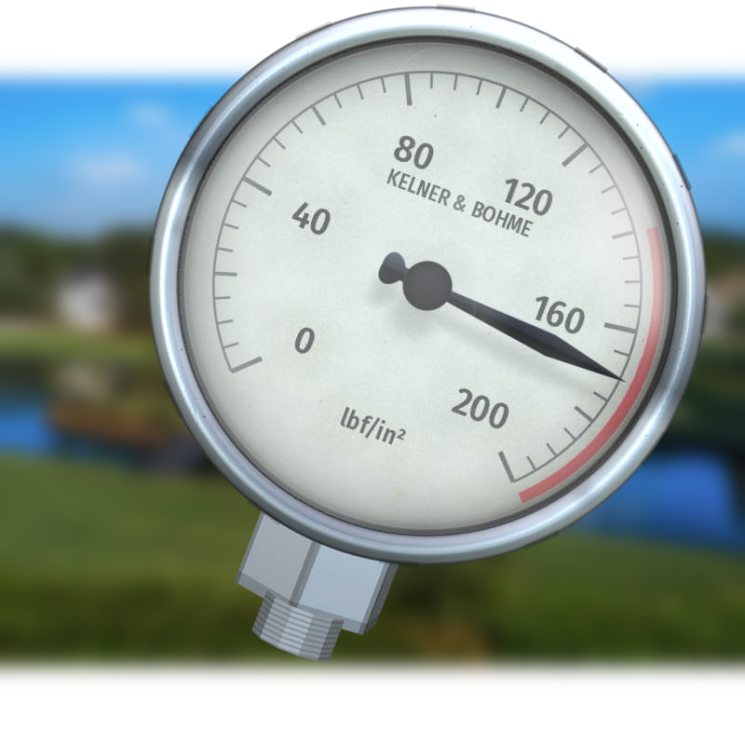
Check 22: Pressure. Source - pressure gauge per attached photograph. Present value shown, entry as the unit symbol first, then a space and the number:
psi 170
